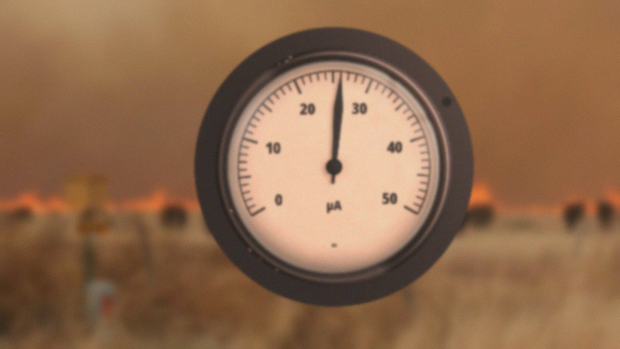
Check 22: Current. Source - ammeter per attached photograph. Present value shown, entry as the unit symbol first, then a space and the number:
µA 26
